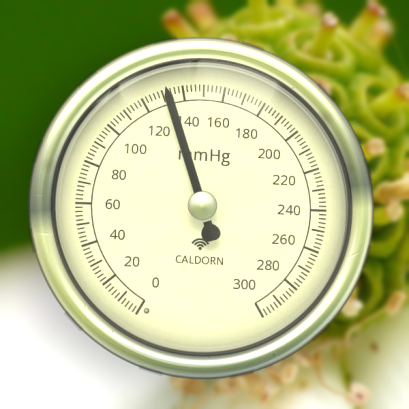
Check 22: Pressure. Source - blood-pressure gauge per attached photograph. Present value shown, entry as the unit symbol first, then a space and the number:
mmHg 132
